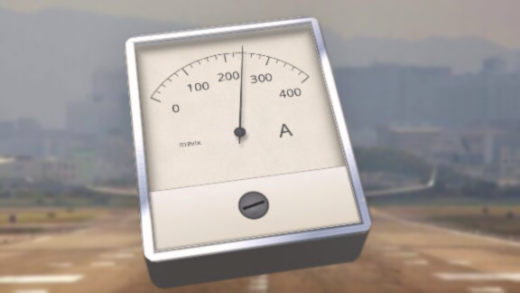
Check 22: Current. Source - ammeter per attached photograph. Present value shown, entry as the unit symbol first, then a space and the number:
A 240
